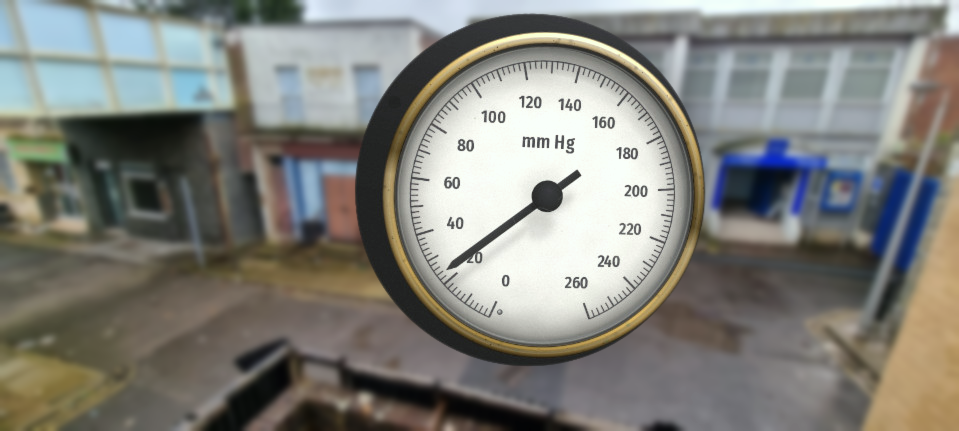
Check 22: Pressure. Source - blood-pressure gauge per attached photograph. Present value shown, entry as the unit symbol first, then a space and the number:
mmHg 24
